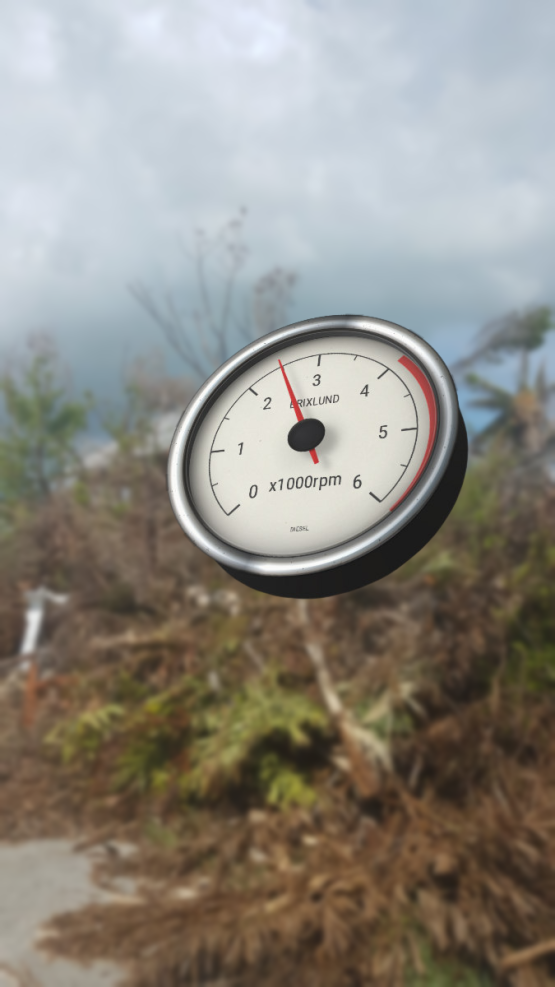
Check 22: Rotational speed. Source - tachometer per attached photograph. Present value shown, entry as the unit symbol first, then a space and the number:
rpm 2500
